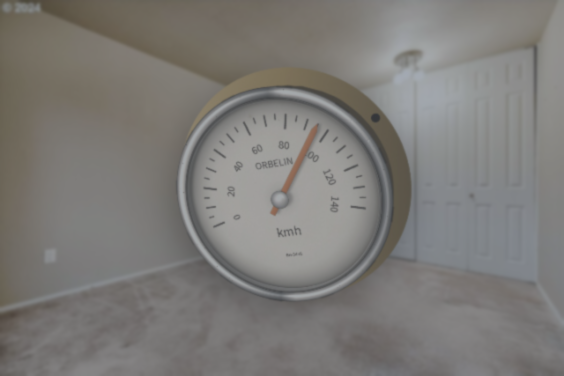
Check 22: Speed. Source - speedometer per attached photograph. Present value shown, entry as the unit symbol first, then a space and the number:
km/h 95
